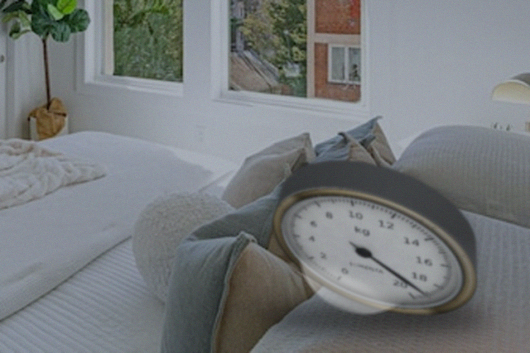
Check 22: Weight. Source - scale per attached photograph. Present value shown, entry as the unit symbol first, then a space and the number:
kg 19
